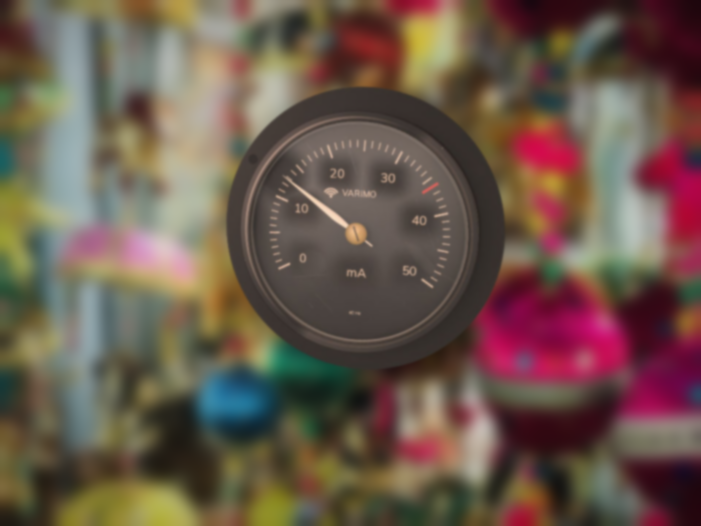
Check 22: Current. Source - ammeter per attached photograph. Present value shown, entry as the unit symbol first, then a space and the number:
mA 13
